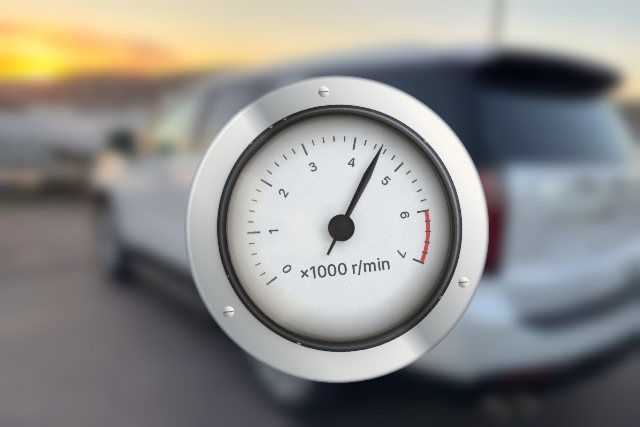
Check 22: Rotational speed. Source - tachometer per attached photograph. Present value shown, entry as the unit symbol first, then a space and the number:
rpm 4500
